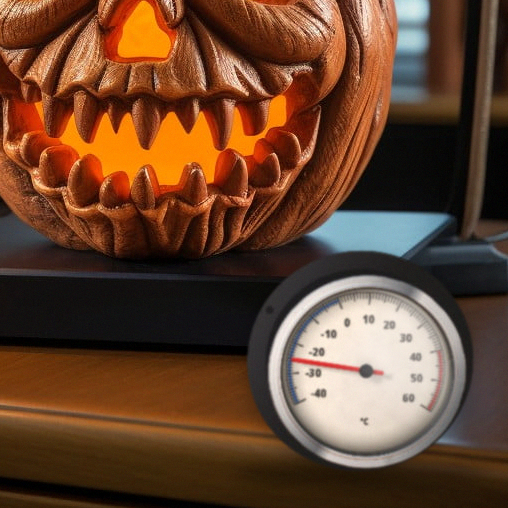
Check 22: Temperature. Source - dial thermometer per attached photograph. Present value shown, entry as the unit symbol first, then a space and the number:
°C -25
